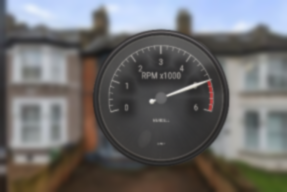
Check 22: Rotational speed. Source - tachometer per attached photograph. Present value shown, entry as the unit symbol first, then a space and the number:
rpm 5000
